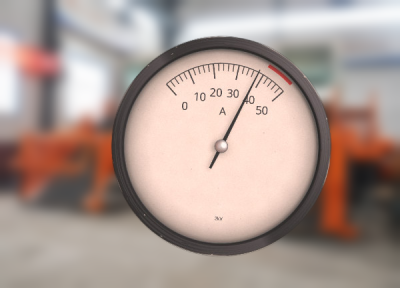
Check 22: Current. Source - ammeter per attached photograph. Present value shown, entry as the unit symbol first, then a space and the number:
A 38
